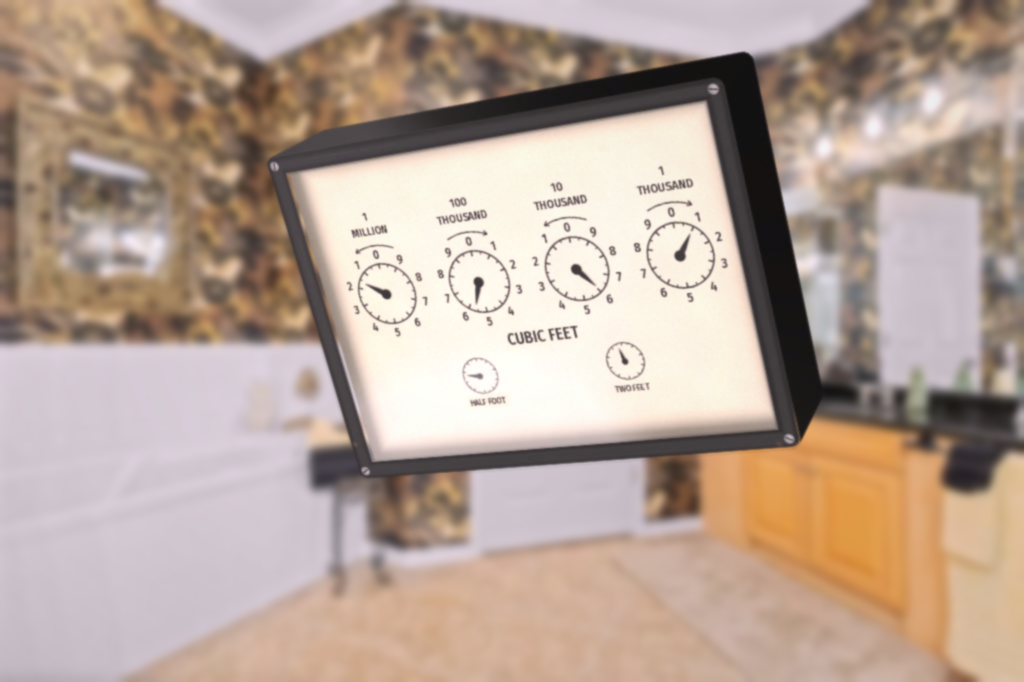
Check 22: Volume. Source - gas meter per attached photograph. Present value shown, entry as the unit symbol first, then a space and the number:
ft³ 156100
